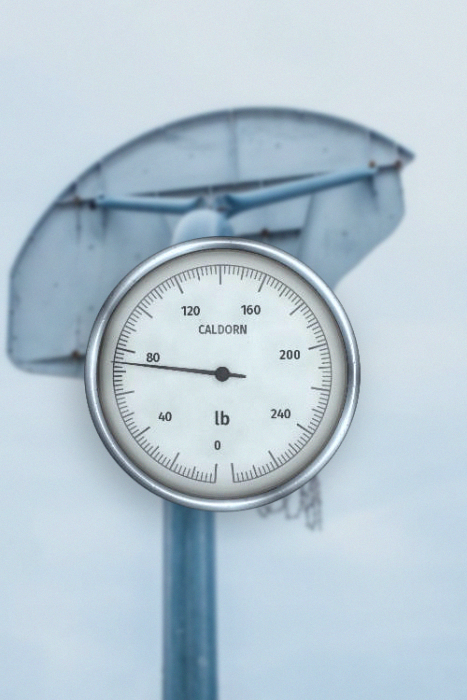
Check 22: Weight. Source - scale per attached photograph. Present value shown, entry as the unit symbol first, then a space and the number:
lb 74
